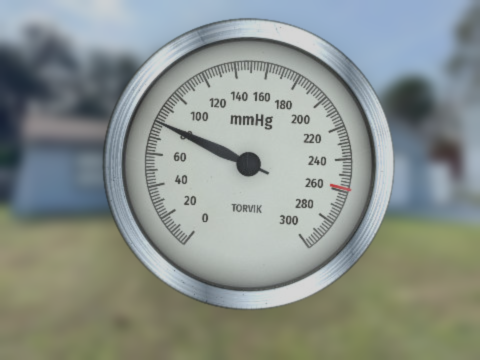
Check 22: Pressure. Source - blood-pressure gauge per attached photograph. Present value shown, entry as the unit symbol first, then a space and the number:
mmHg 80
